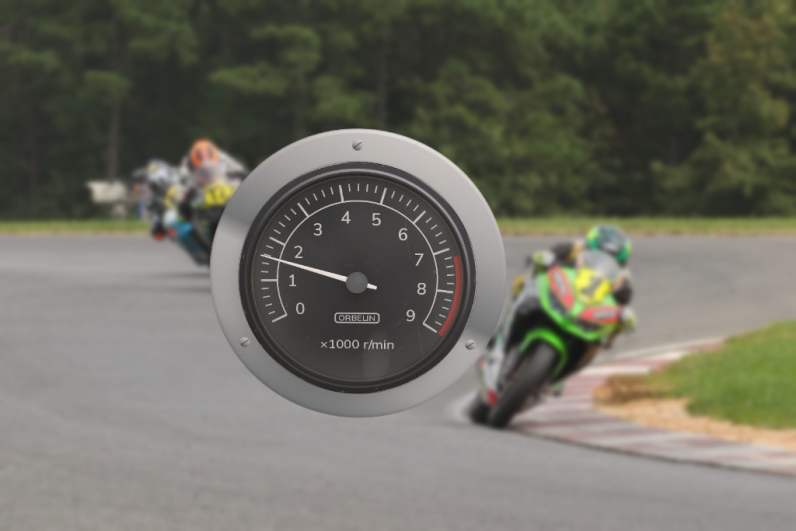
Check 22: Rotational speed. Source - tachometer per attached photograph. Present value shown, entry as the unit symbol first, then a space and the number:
rpm 1600
